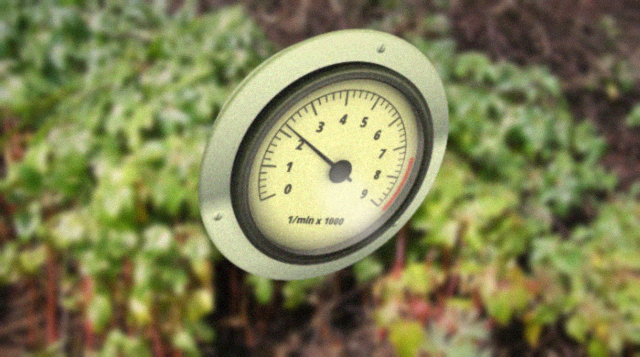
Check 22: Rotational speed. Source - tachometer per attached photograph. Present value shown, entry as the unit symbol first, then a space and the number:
rpm 2200
